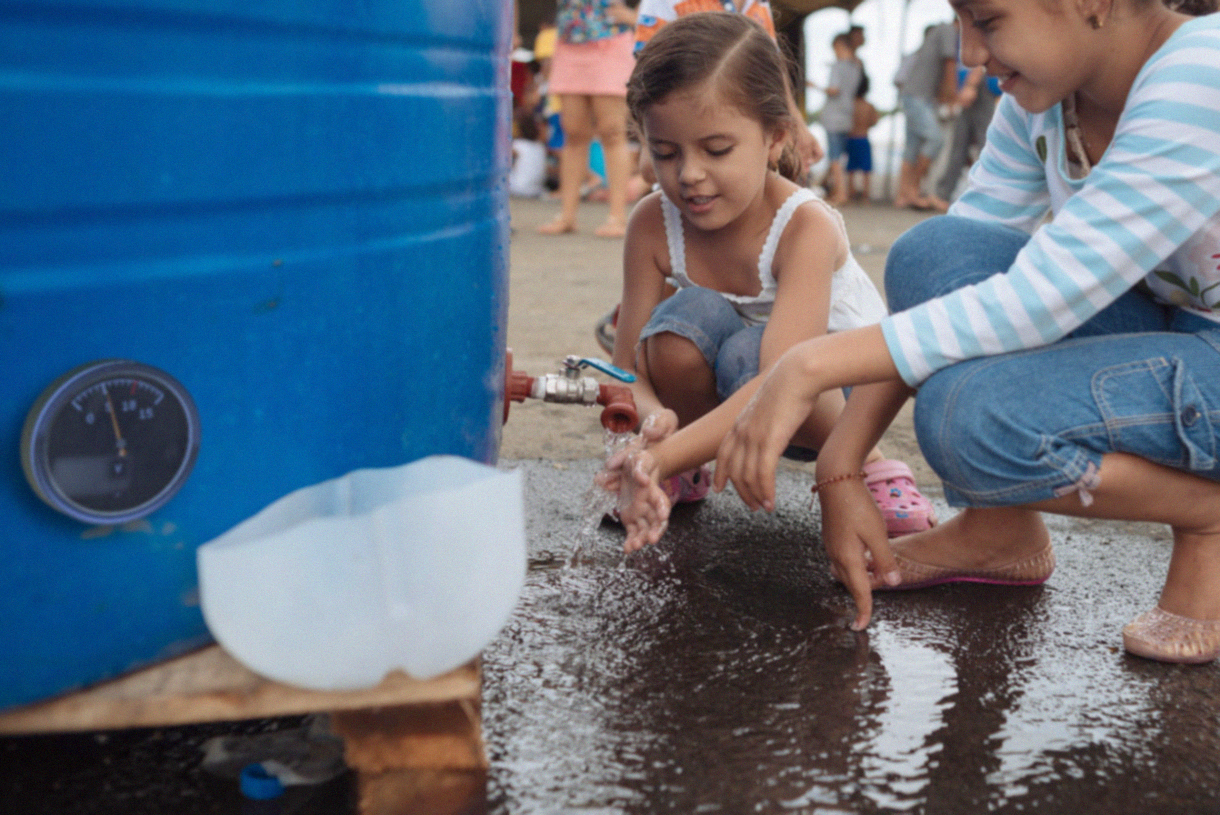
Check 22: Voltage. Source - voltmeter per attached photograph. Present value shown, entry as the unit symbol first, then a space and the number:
V 5
